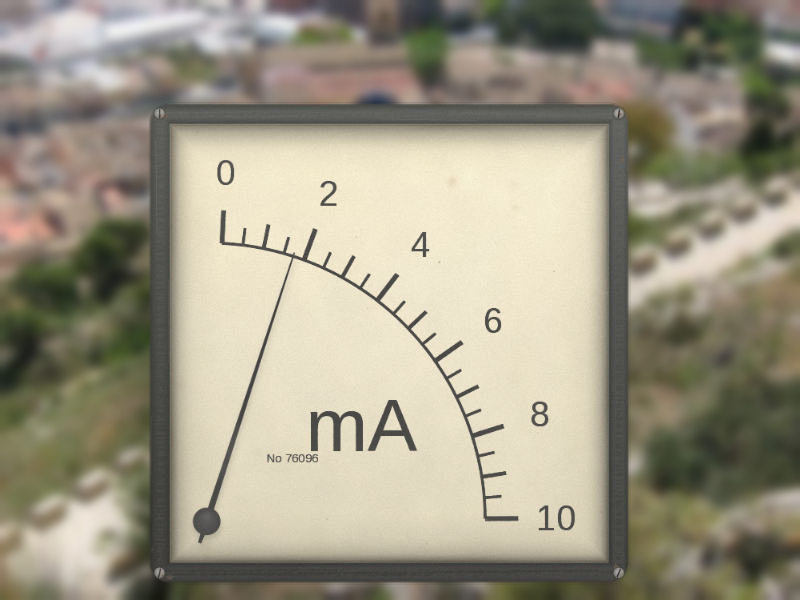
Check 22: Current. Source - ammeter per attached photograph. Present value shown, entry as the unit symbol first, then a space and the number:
mA 1.75
